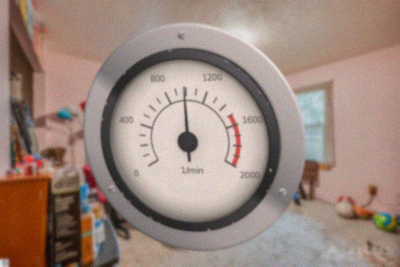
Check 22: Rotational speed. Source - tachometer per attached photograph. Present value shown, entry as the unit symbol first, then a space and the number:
rpm 1000
